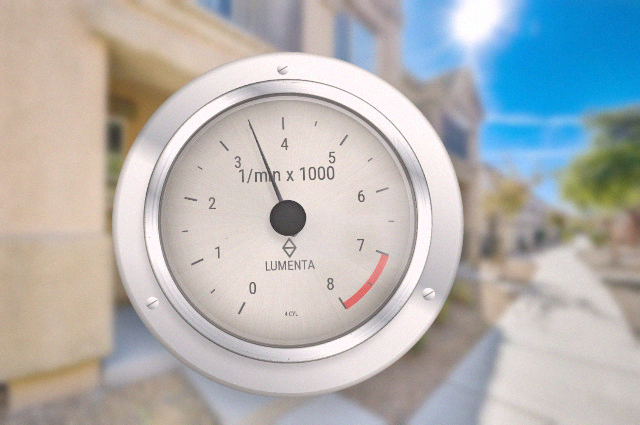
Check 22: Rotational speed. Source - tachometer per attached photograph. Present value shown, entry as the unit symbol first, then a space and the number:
rpm 3500
